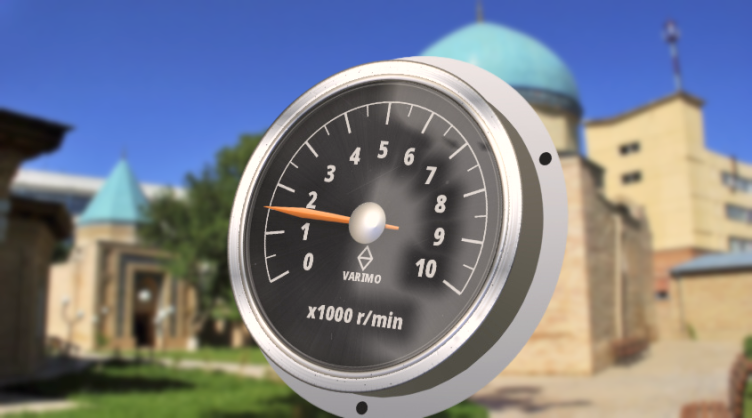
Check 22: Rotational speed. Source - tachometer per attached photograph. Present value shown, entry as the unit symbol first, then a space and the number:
rpm 1500
